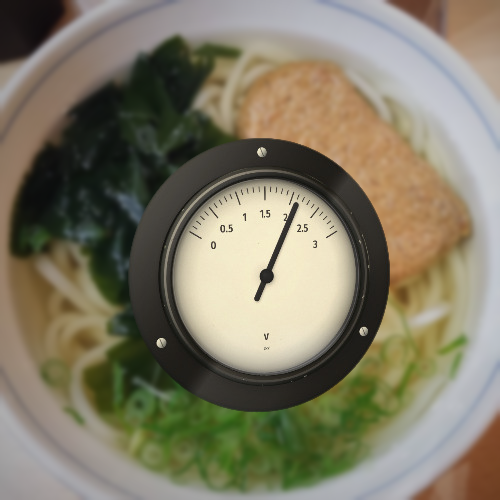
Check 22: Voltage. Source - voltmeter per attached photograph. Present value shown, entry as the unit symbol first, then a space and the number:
V 2.1
